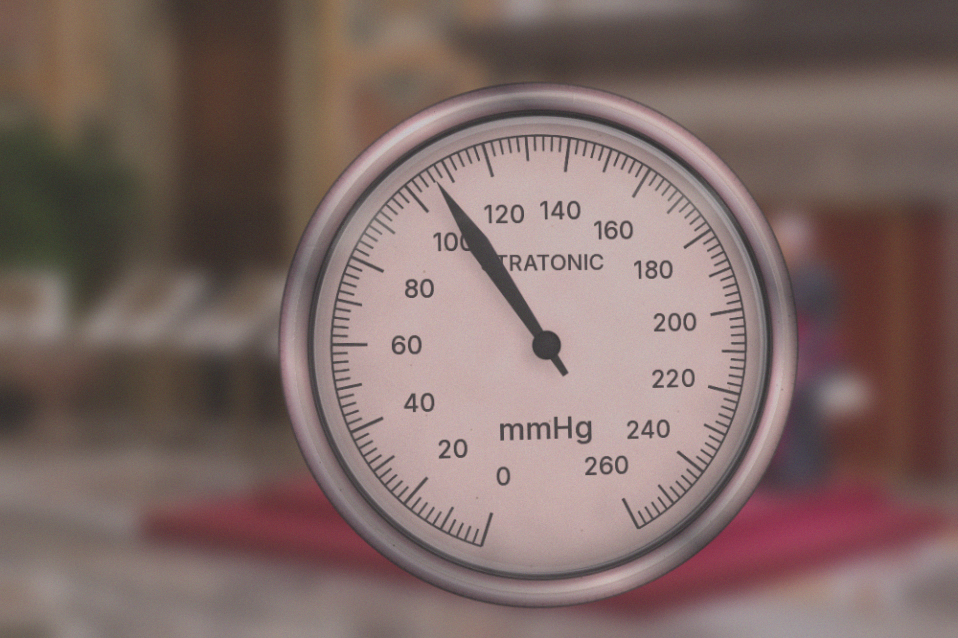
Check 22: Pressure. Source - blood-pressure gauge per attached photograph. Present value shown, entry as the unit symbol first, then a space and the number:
mmHg 106
